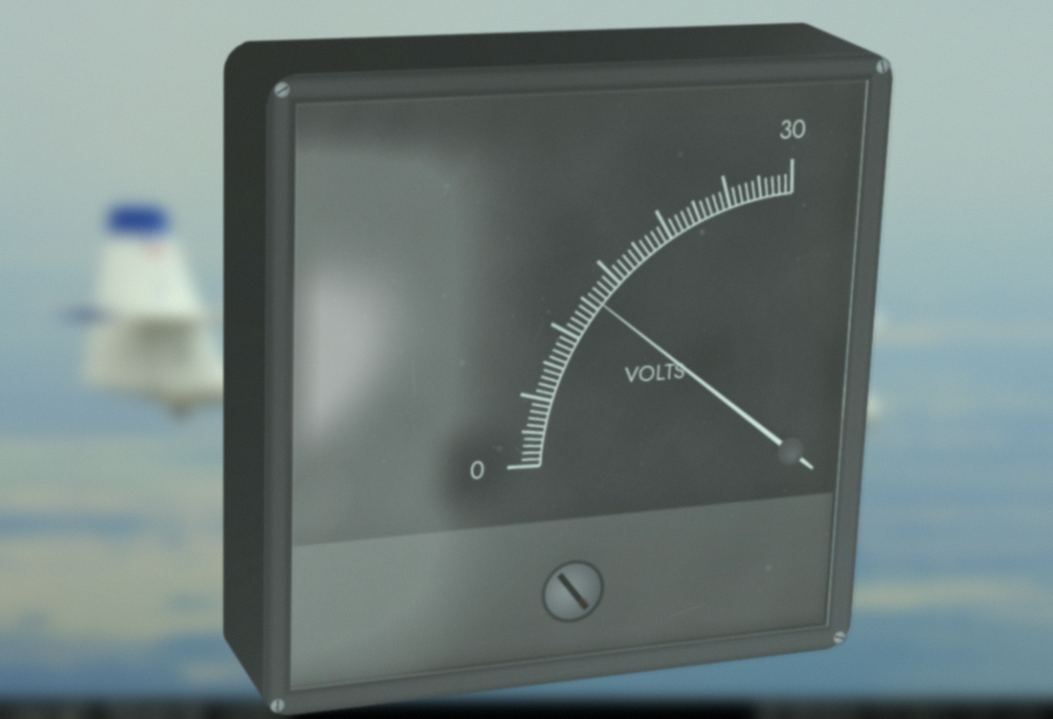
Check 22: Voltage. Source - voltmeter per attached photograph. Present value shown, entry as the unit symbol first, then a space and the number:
V 13
